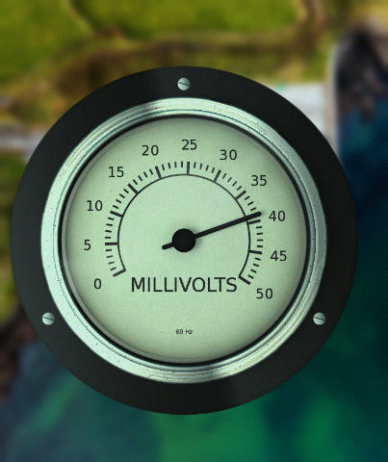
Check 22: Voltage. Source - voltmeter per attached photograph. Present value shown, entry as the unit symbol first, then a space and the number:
mV 39
